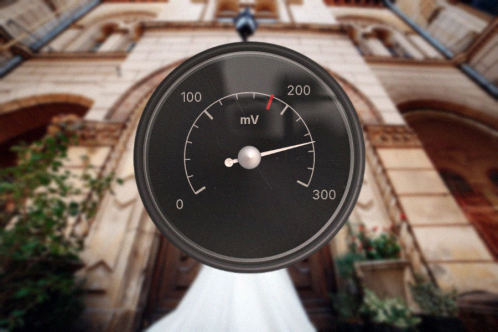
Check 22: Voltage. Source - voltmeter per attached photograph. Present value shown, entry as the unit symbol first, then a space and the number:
mV 250
